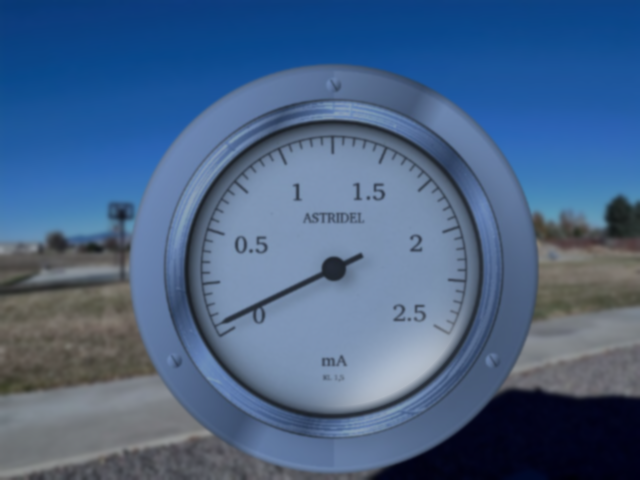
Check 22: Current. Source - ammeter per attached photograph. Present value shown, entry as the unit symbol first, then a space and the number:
mA 0.05
